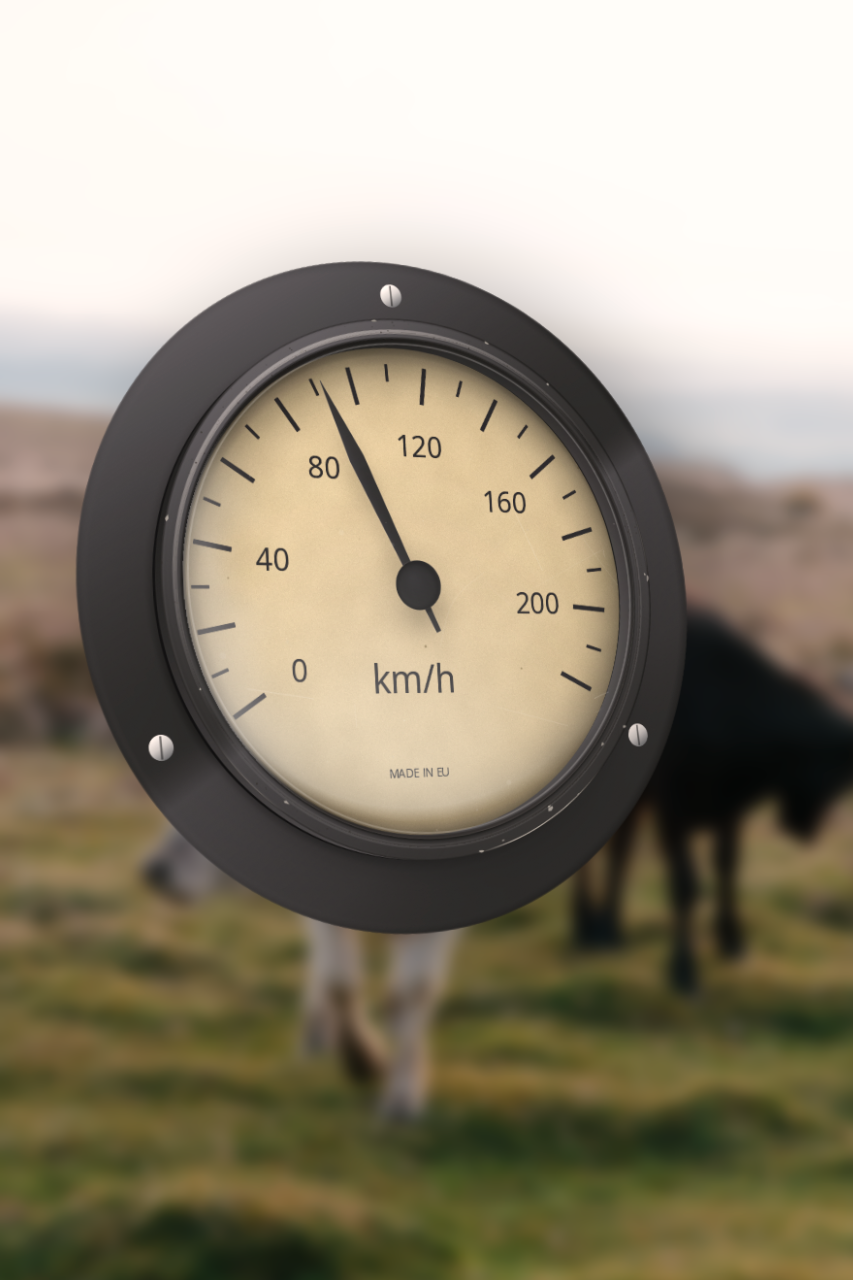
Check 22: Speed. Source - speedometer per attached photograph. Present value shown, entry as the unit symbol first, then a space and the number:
km/h 90
